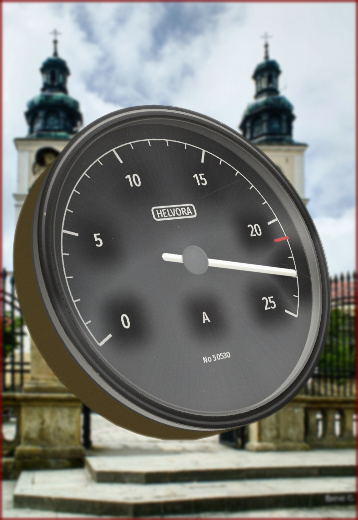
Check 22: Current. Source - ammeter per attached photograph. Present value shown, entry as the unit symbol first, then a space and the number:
A 23
